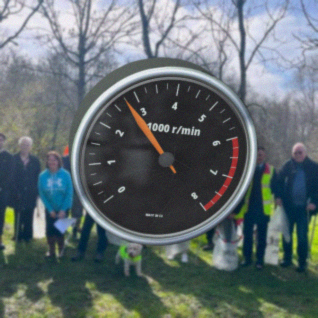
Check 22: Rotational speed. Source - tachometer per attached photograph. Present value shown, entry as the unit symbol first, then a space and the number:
rpm 2750
